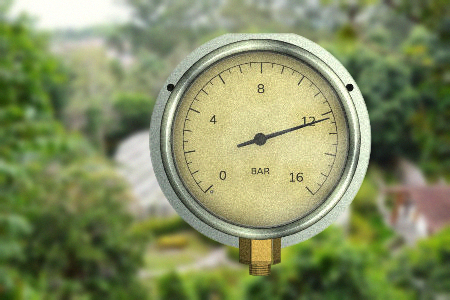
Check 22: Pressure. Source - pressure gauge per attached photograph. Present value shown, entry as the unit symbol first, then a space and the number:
bar 12.25
